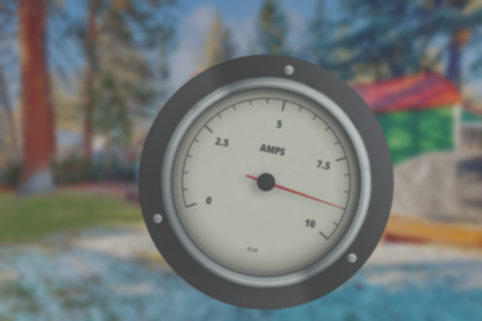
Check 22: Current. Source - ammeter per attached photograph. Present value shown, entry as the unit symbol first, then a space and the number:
A 9
